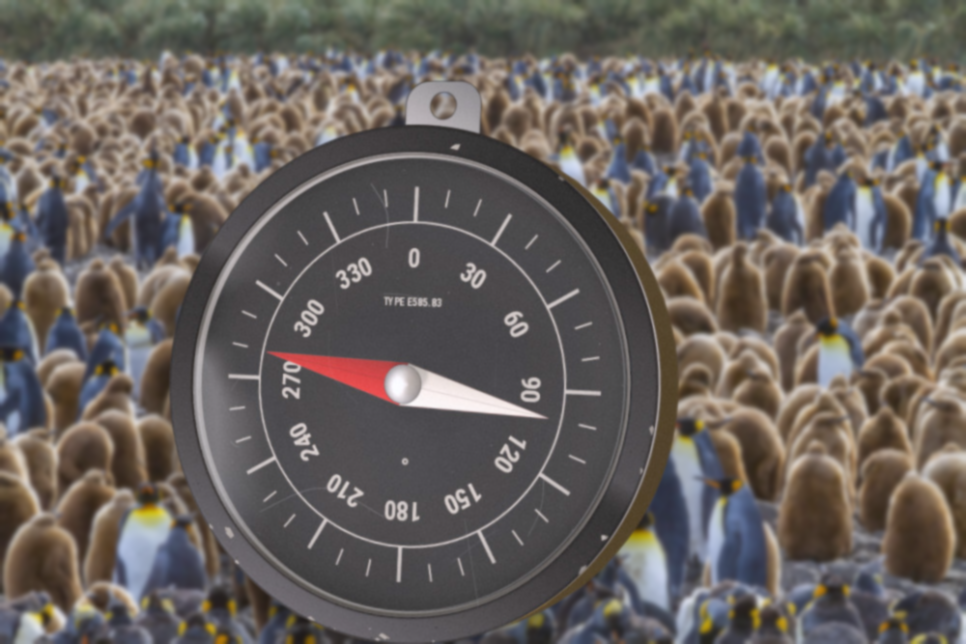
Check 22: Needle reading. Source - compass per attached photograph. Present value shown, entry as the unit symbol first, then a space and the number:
° 280
